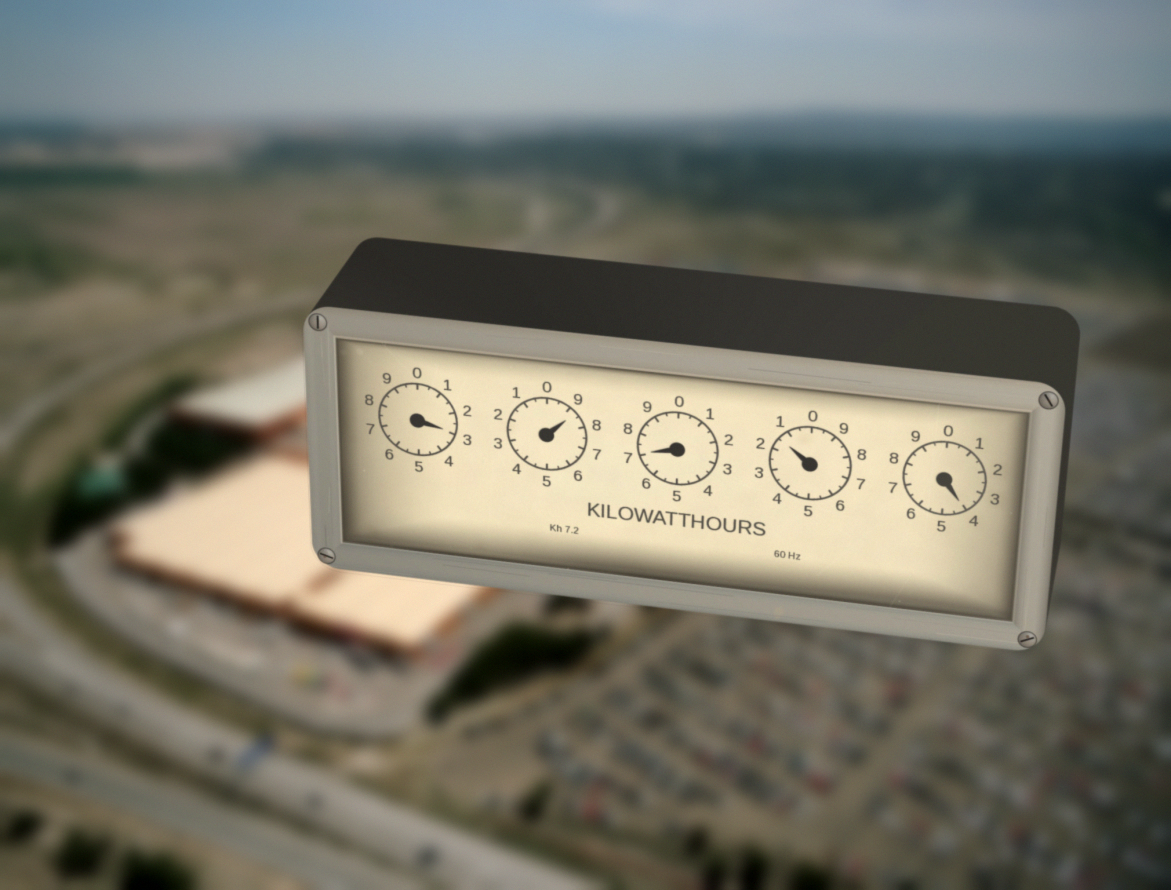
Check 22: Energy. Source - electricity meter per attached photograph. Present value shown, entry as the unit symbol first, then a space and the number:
kWh 28714
